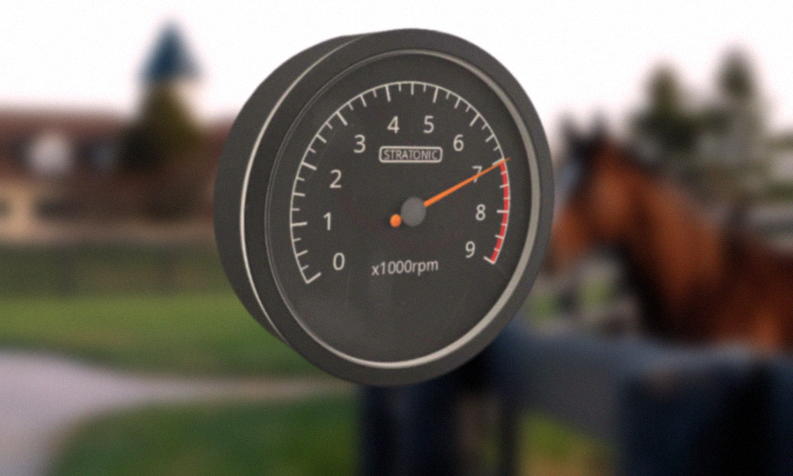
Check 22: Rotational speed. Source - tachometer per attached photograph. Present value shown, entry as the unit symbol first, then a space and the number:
rpm 7000
